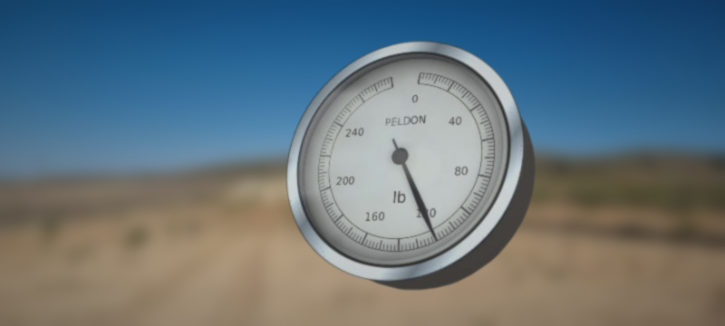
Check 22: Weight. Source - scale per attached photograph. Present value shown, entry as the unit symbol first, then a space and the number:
lb 120
